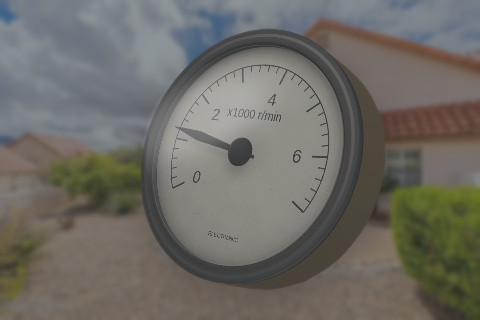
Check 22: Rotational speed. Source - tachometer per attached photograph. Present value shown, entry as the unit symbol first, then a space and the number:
rpm 1200
